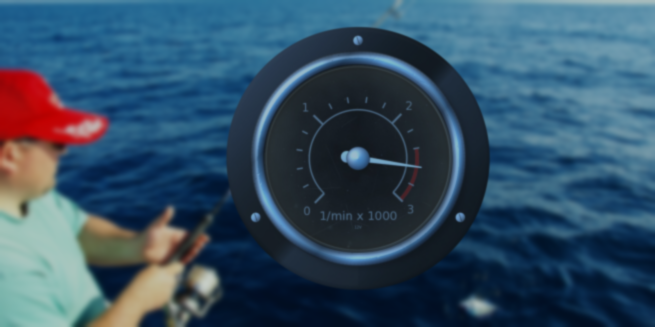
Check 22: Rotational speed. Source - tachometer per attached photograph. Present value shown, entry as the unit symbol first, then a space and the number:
rpm 2600
